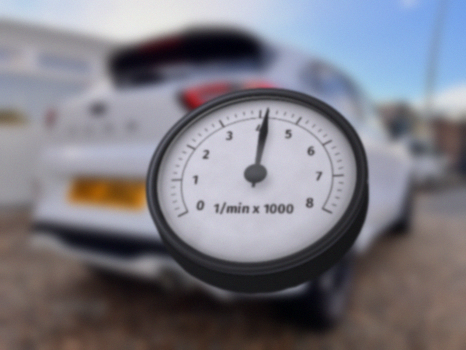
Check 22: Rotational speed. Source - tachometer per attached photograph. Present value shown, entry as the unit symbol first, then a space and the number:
rpm 4200
